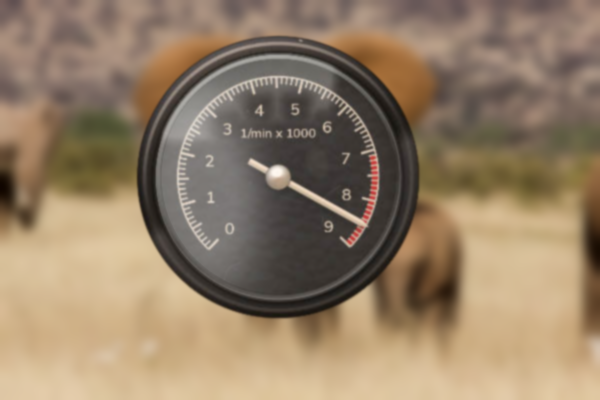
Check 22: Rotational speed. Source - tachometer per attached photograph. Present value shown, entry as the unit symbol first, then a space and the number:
rpm 8500
